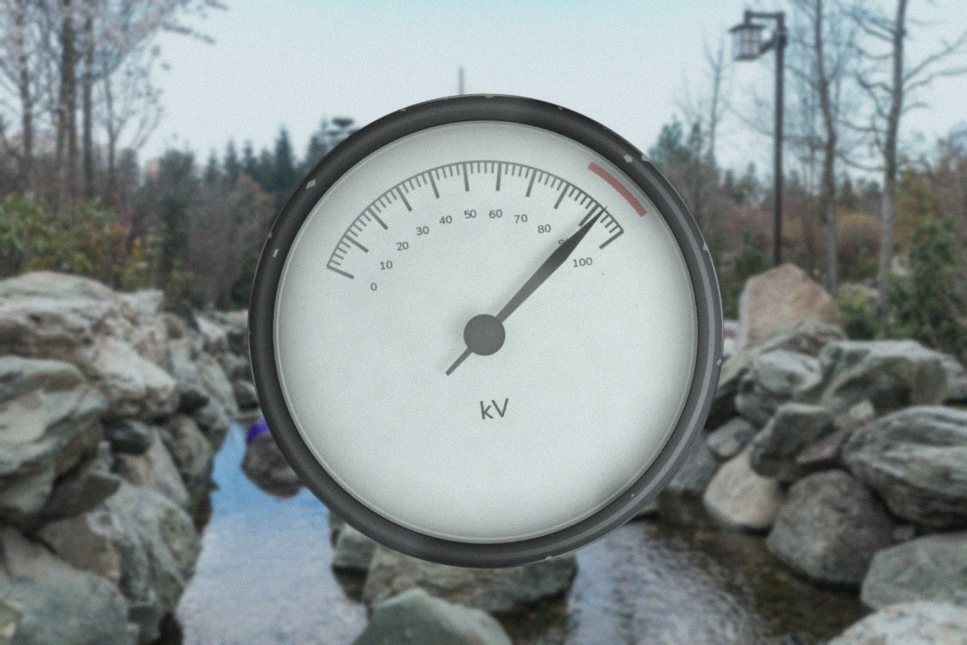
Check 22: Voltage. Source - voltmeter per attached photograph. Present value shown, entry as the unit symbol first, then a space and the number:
kV 92
